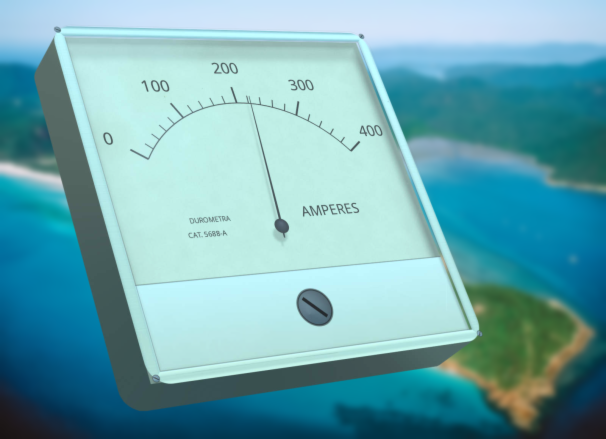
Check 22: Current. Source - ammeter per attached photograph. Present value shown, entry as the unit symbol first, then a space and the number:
A 220
